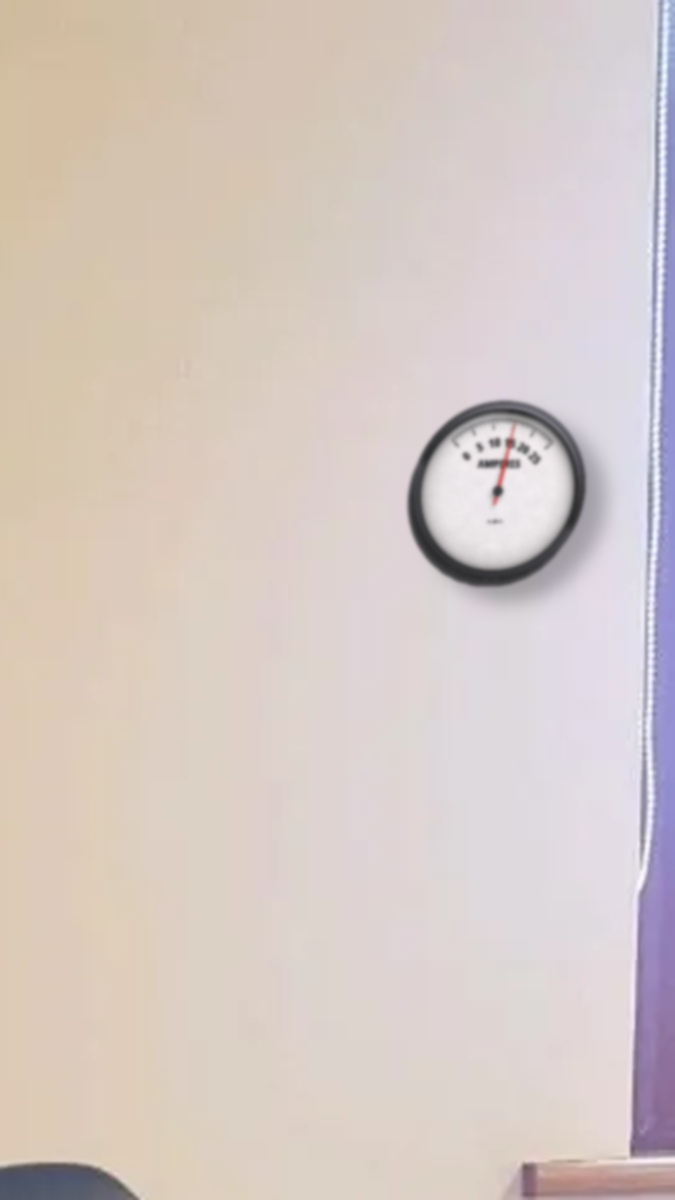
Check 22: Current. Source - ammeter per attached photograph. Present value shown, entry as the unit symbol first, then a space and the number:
A 15
